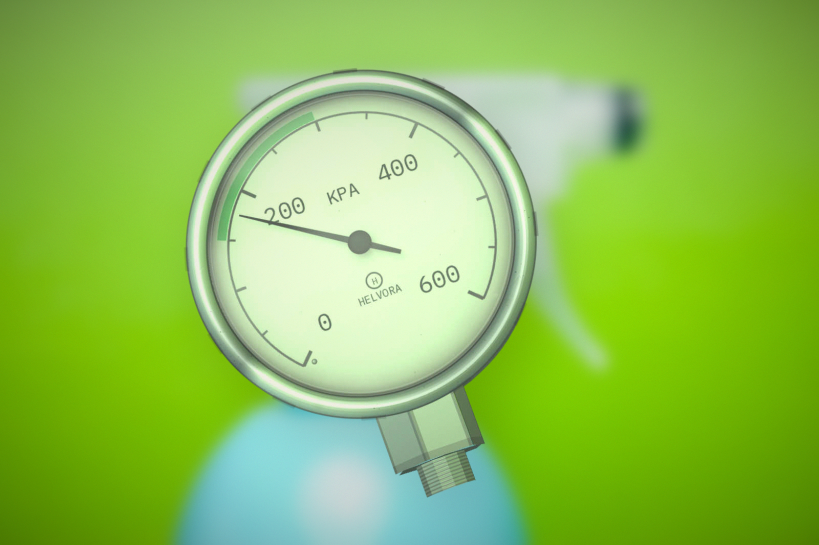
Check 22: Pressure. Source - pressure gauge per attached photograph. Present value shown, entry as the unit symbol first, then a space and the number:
kPa 175
